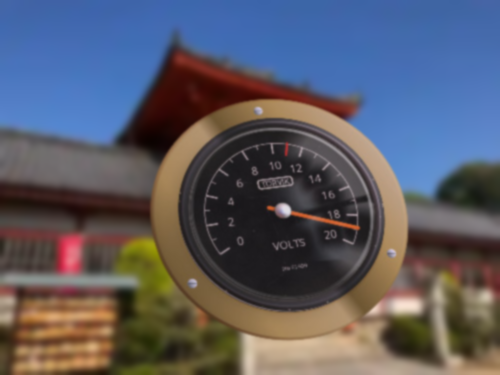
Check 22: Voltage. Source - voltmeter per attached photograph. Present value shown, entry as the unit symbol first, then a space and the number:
V 19
